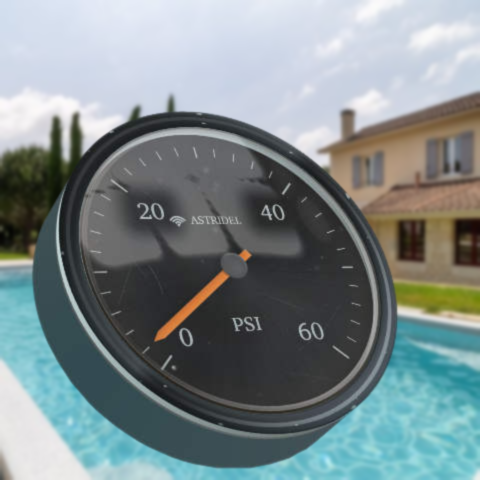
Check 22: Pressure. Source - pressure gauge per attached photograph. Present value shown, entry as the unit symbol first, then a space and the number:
psi 2
